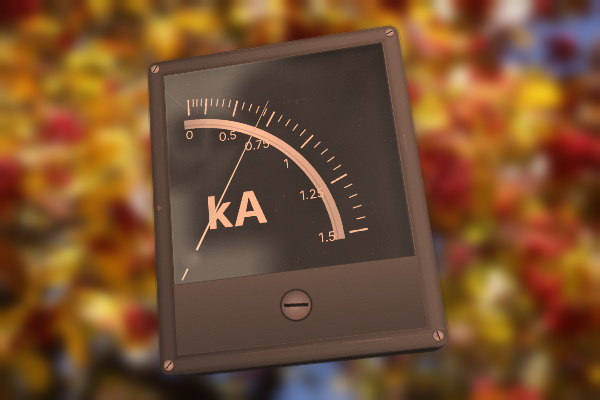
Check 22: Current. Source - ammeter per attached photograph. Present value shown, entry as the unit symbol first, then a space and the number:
kA 0.7
